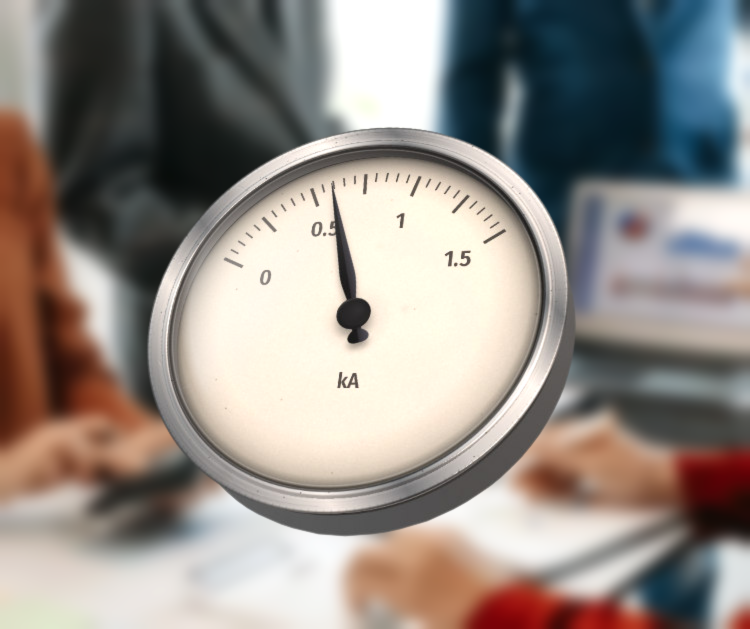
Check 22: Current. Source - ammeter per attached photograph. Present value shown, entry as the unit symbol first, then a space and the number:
kA 0.6
